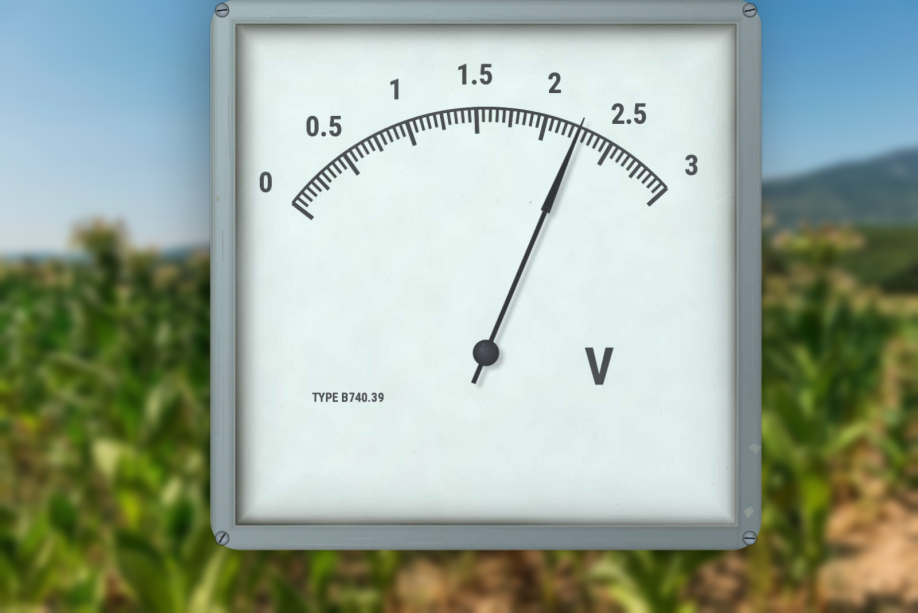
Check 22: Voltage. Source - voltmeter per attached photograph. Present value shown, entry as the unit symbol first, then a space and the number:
V 2.25
